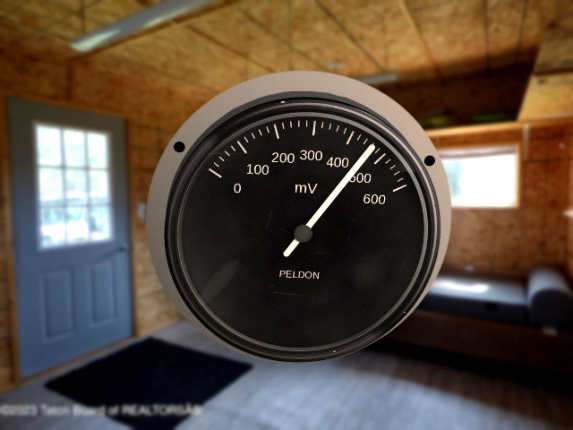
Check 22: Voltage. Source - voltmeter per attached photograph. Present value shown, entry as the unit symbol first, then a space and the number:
mV 460
